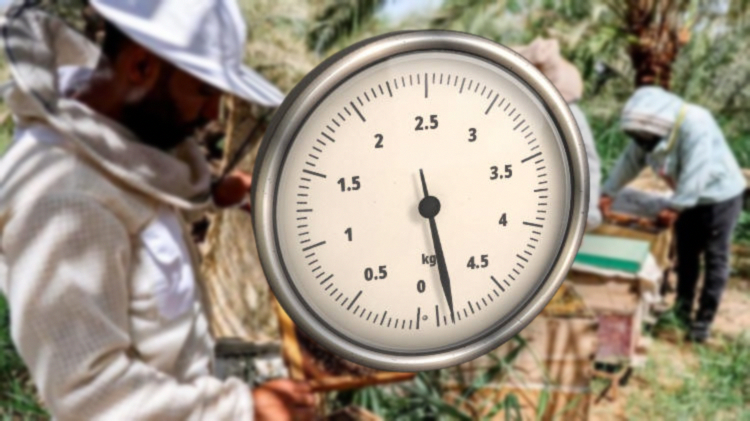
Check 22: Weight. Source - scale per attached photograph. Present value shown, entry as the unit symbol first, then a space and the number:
kg 4.9
